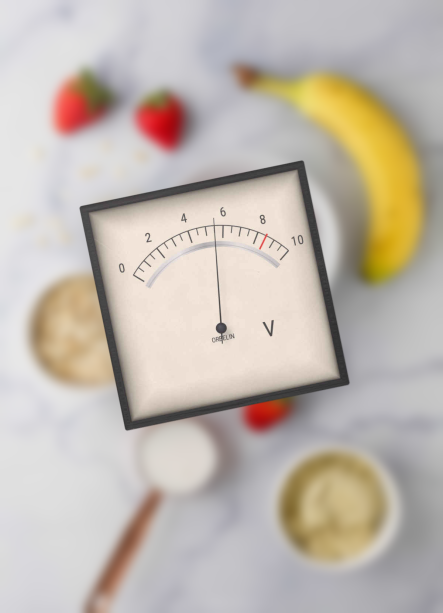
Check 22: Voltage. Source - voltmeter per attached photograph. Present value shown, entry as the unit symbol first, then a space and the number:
V 5.5
